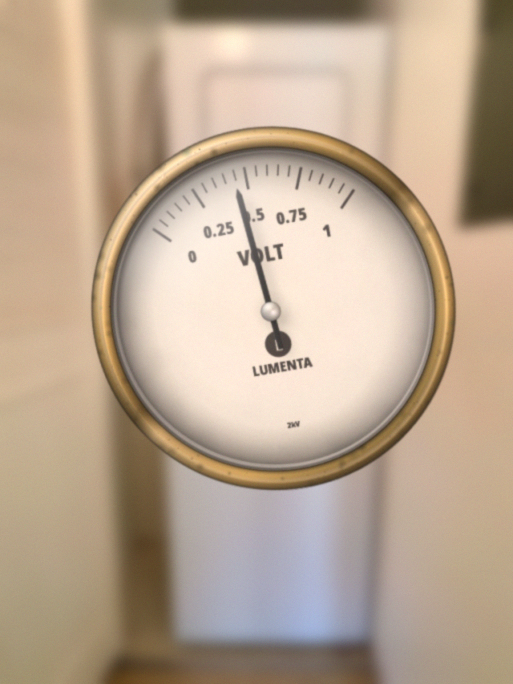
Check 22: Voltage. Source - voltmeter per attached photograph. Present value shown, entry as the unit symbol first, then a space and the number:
V 0.45
